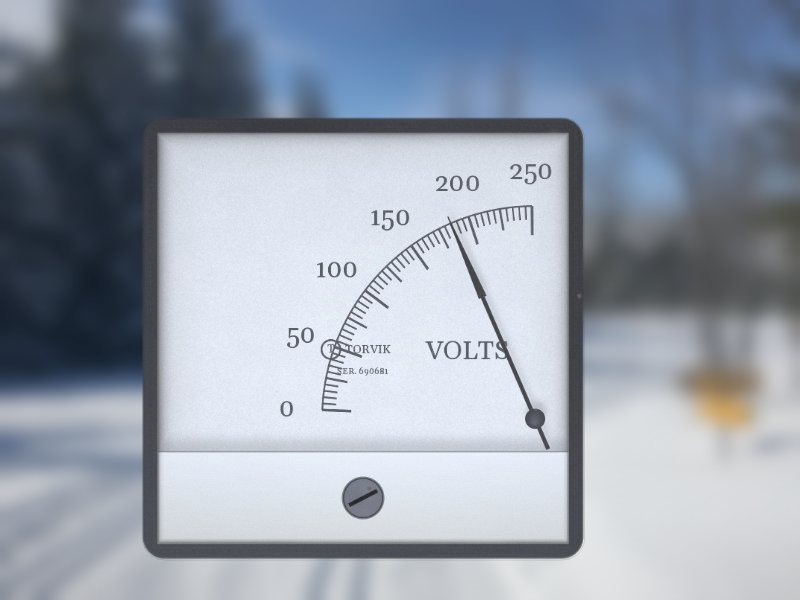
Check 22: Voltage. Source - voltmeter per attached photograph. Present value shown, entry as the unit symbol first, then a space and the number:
V 185
